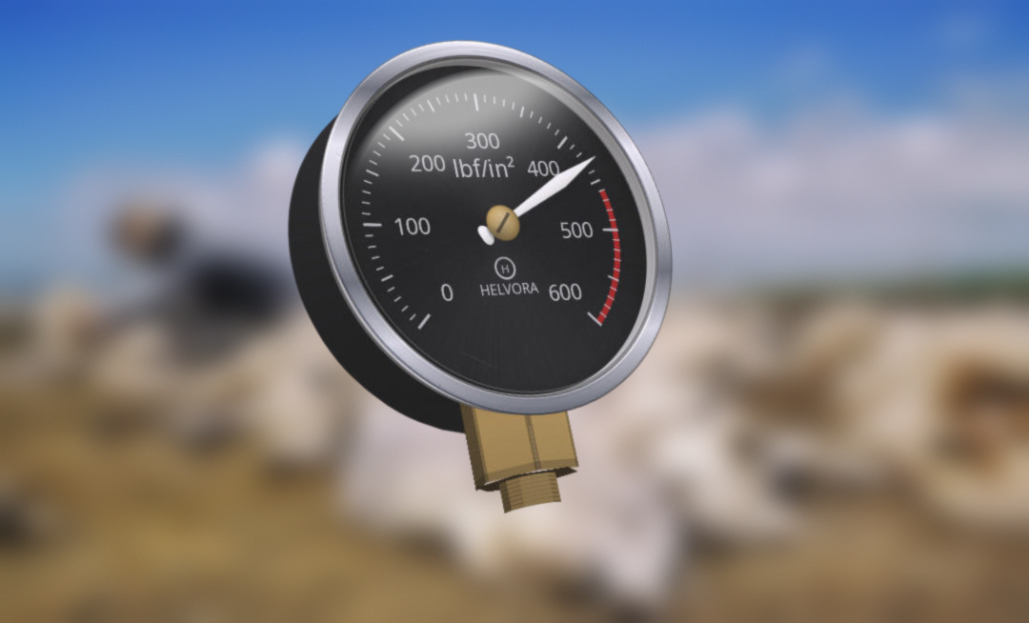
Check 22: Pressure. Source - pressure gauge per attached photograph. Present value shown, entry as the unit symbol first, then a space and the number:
psi 430
